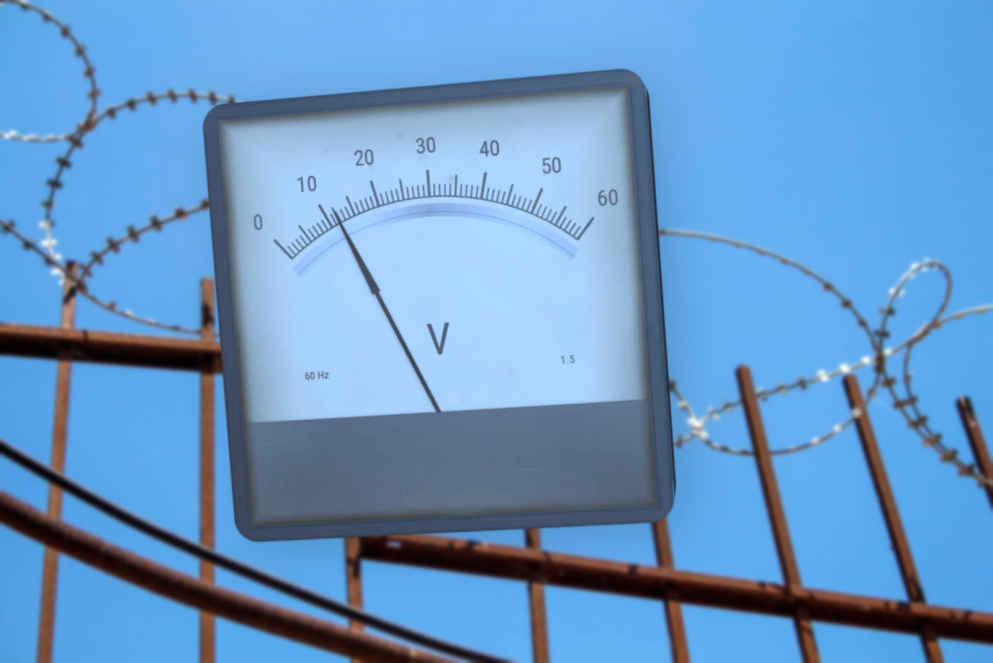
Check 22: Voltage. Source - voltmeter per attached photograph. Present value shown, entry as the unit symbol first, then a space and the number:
V 12
